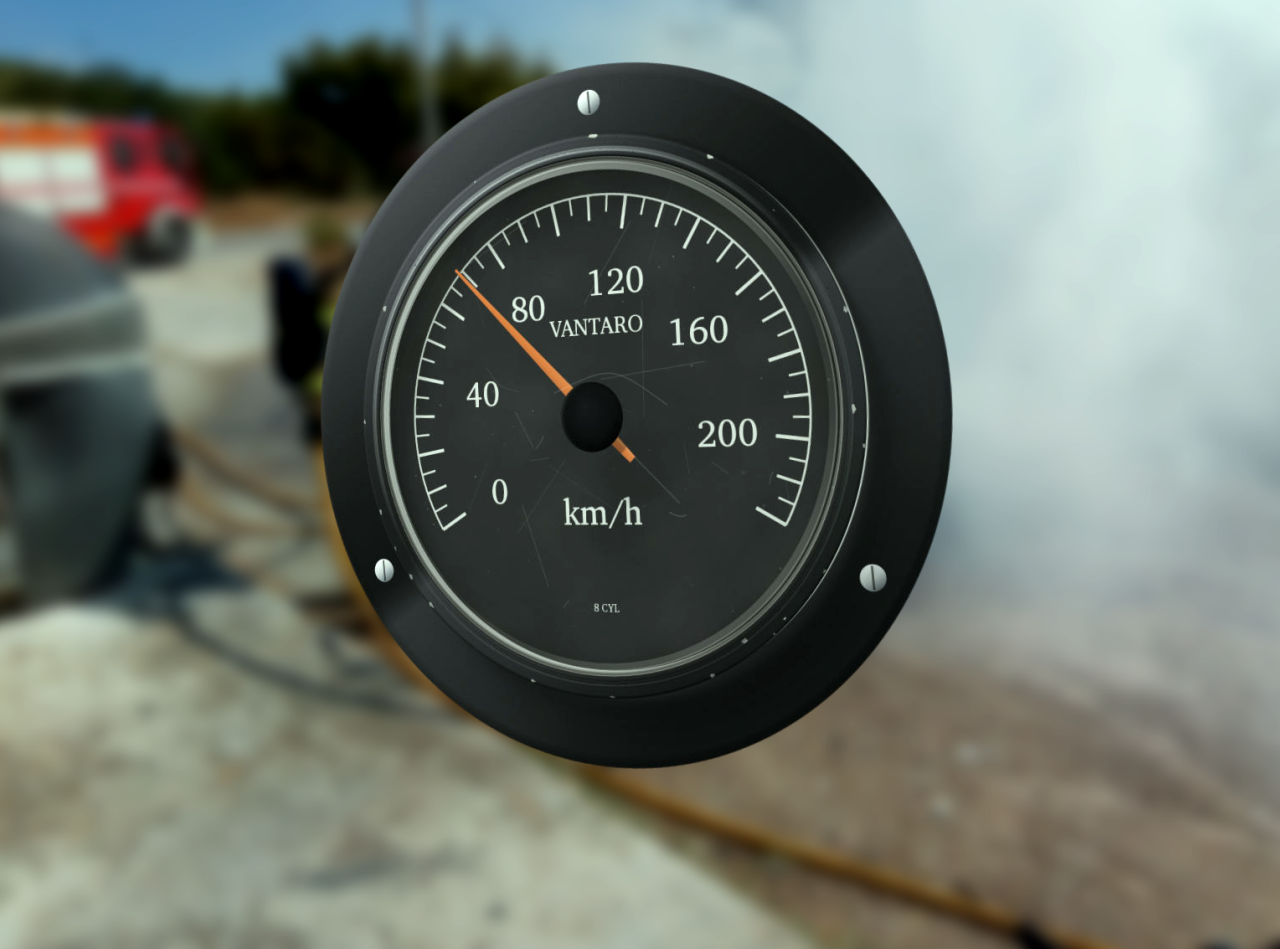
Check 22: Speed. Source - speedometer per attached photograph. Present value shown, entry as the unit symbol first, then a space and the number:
km/h 70
